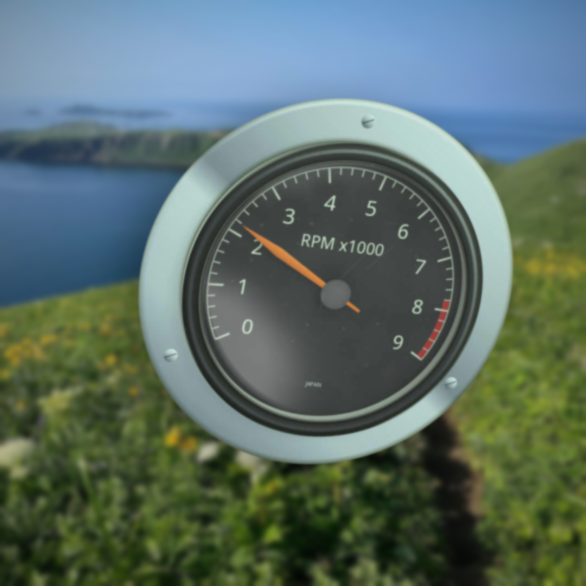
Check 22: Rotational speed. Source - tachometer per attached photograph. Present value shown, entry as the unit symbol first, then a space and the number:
rpm 2200
